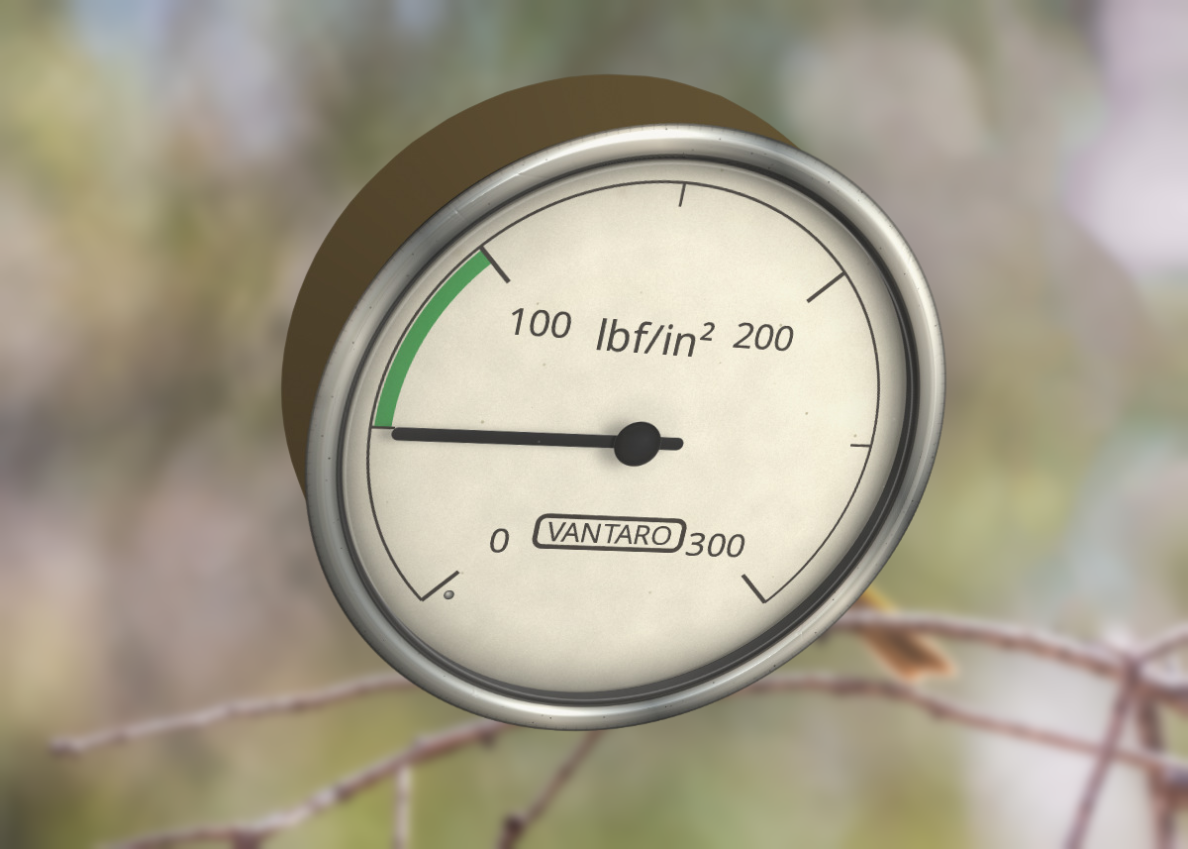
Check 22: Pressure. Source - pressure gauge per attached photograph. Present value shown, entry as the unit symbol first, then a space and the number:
psi 50
